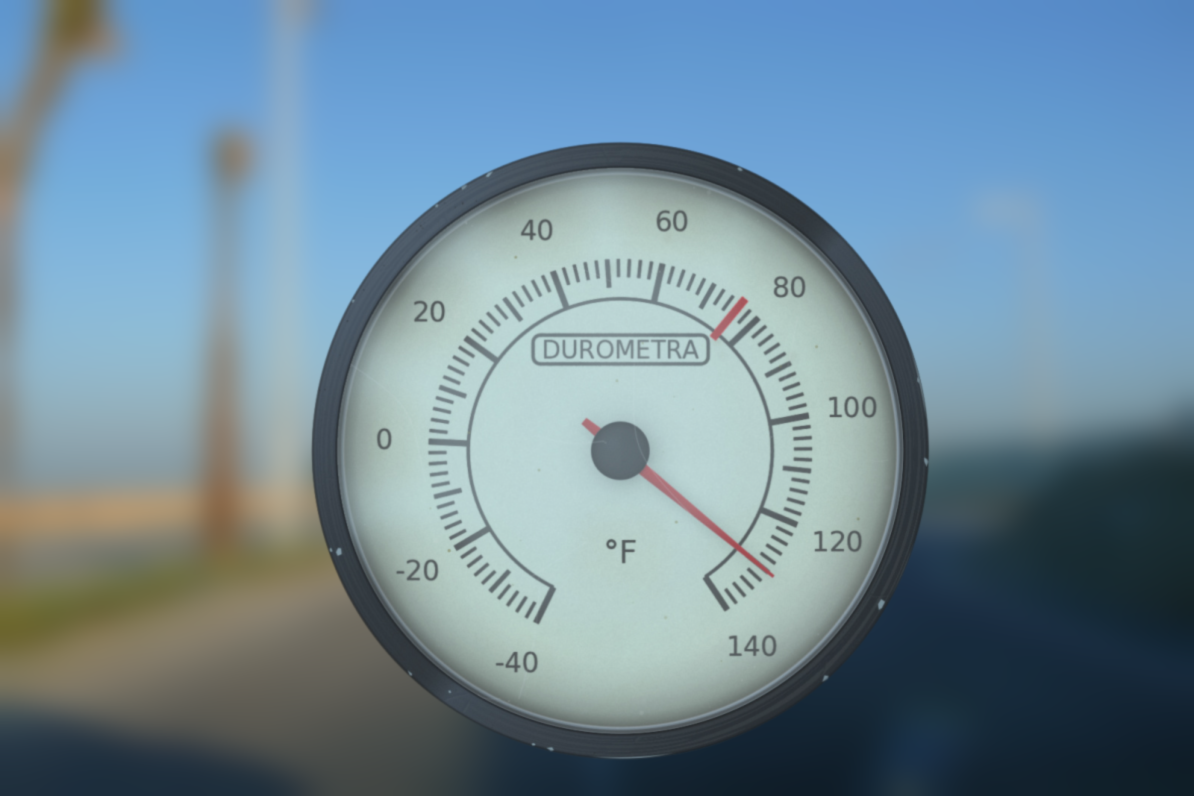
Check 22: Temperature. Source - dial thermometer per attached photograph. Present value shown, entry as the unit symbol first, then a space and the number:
°F 130
